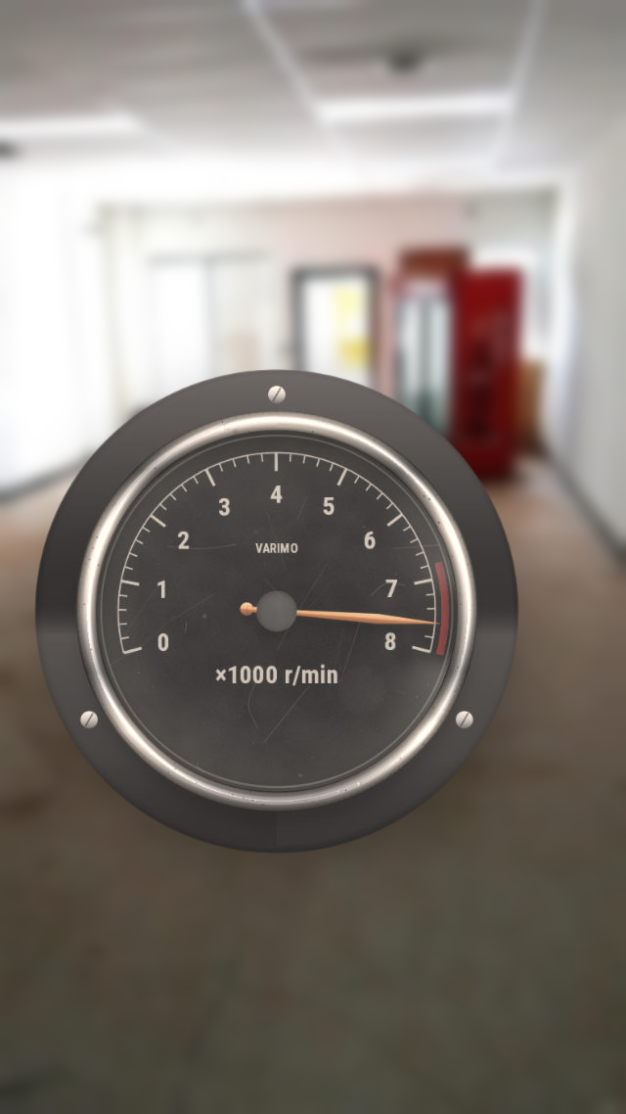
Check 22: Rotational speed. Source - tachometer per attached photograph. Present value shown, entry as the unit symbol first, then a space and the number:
rpm 7600
